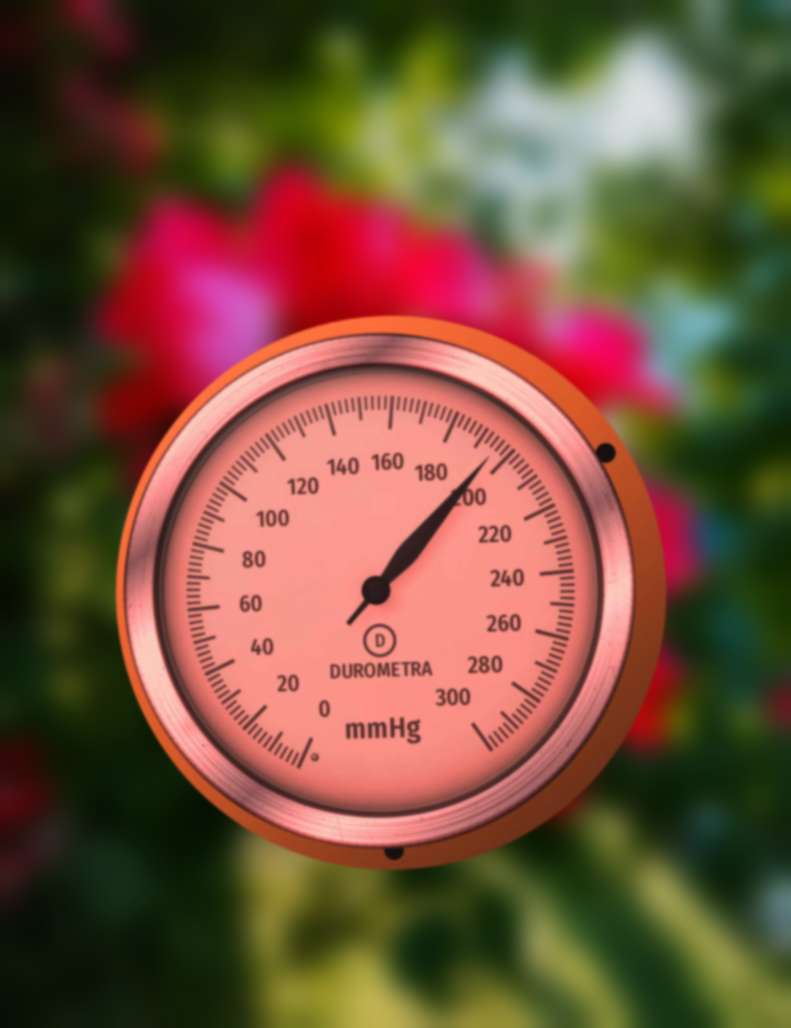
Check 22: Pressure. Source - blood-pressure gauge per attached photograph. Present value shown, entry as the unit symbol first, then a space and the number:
mmHg 196
